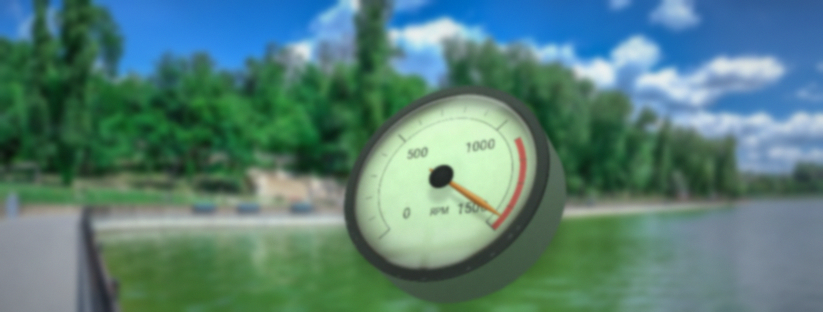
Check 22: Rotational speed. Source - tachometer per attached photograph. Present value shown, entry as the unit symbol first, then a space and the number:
rpm 1450
